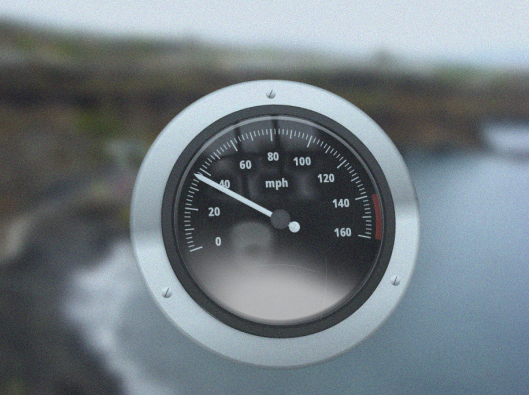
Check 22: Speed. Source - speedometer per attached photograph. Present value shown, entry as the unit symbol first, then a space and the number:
mph 36
